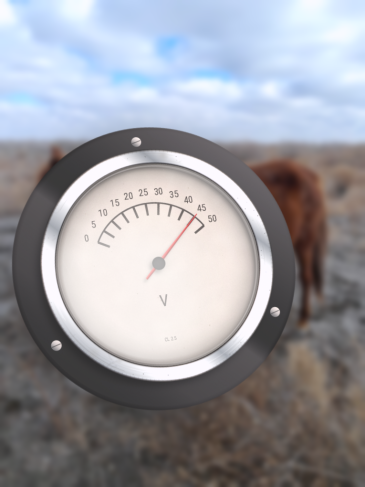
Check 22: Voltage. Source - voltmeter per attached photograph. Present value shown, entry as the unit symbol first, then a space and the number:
V 45
